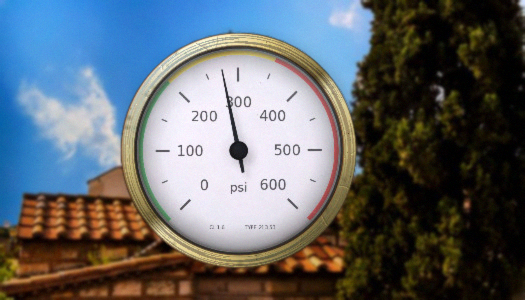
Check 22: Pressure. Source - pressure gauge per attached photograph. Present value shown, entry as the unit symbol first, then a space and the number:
psi 275
